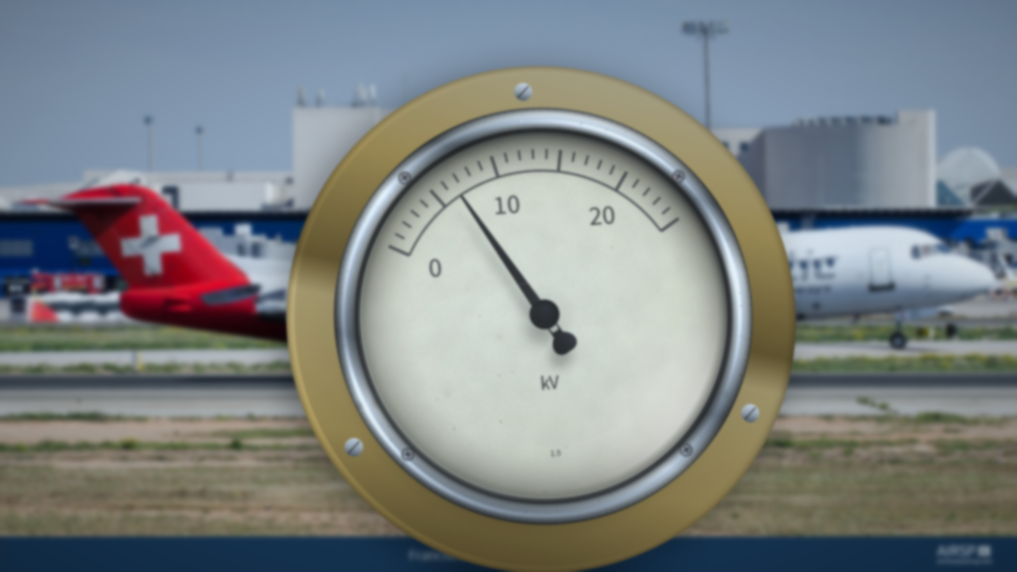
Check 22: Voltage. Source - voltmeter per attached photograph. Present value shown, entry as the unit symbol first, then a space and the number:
kV 6.5
